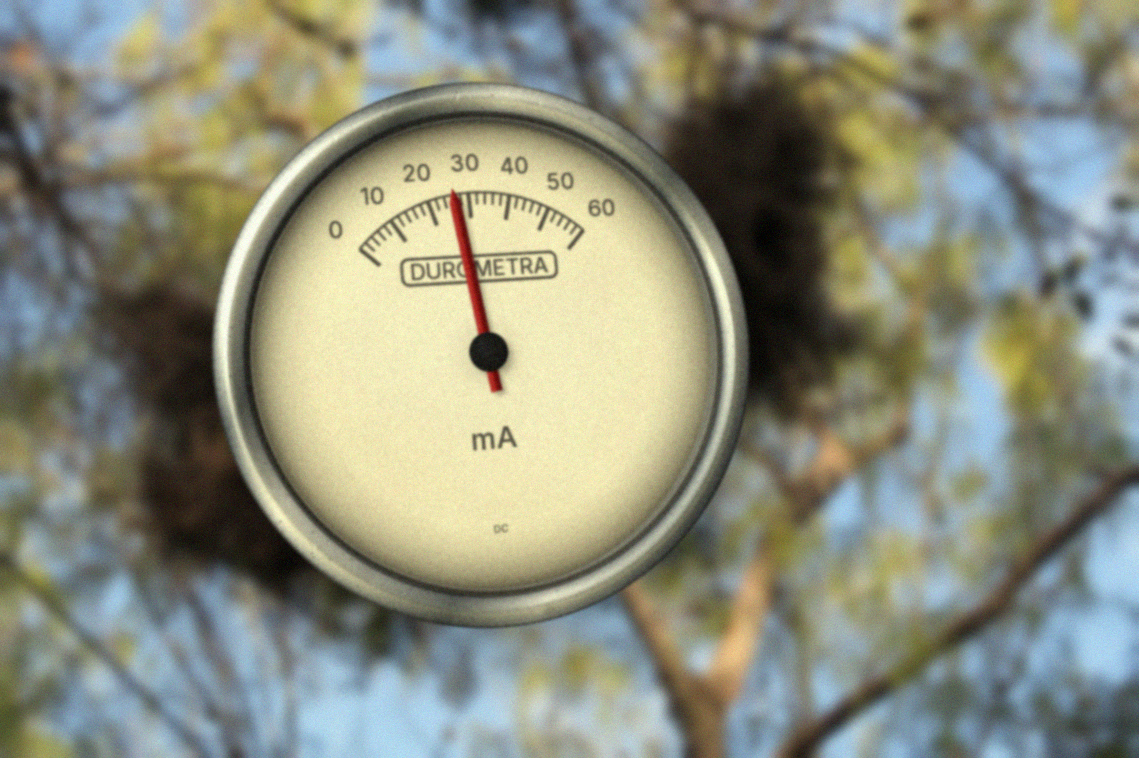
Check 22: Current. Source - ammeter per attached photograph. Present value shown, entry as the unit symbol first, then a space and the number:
mA 26
